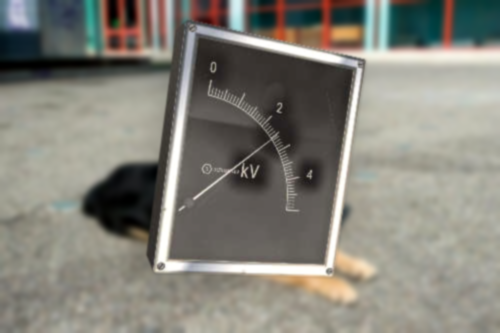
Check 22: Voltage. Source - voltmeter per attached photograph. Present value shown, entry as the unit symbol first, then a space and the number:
kV 2.5
